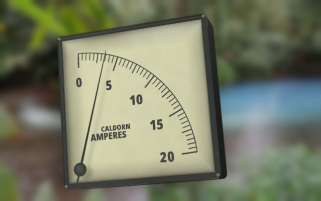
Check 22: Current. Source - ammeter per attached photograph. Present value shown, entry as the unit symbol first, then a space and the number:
A 3.5
